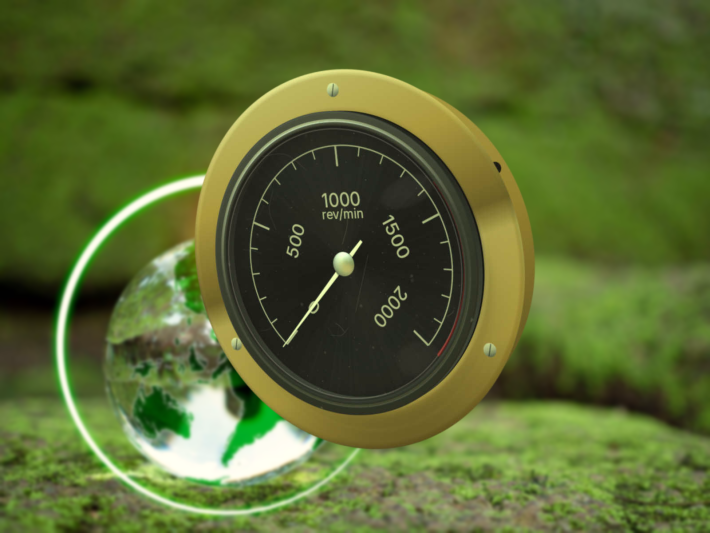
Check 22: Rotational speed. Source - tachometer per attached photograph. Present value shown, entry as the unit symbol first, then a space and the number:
rpm 0
